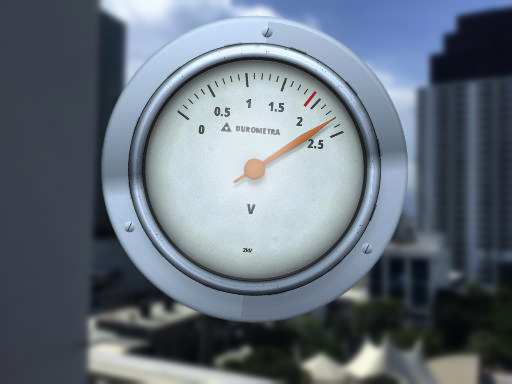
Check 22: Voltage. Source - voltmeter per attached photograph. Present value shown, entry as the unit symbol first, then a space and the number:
V 2.3
